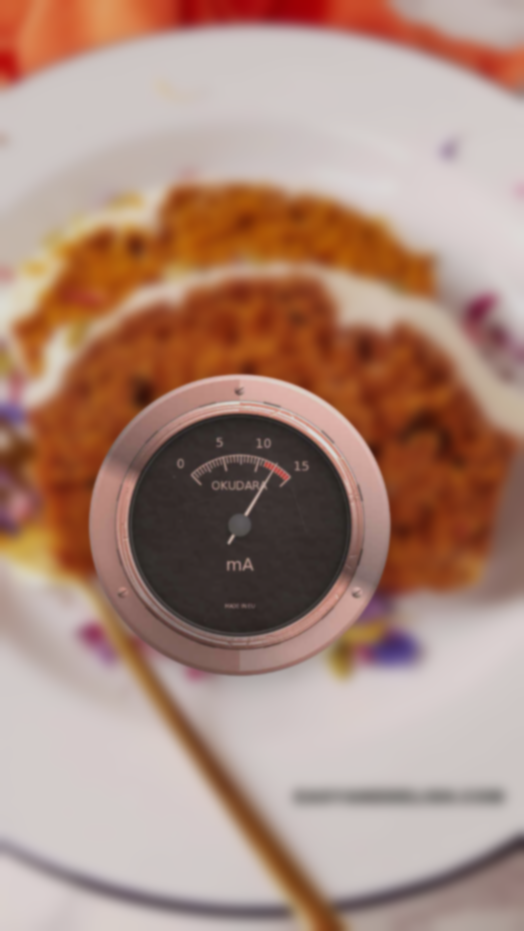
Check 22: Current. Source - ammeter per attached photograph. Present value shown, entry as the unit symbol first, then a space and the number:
mA 12.5
